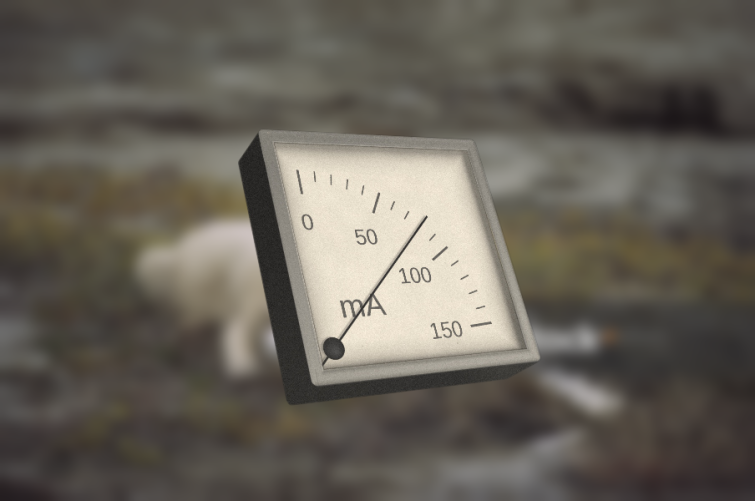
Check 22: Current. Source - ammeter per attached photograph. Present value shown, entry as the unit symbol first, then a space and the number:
mA 80
